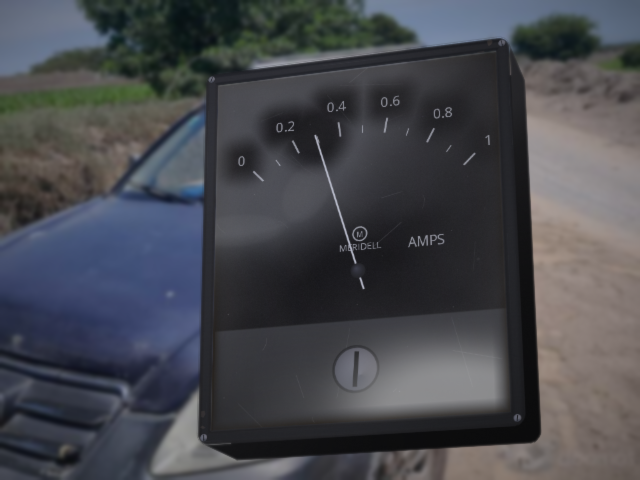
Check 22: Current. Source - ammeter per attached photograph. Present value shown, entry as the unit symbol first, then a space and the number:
A 0.3
